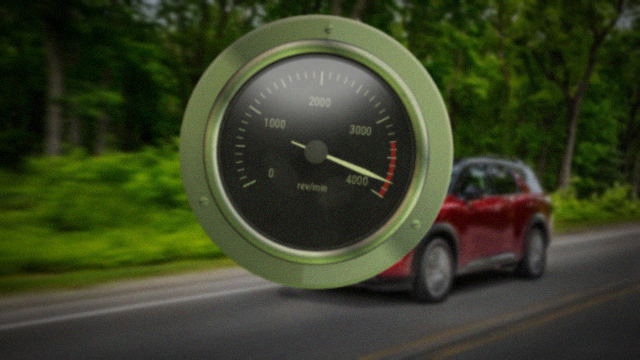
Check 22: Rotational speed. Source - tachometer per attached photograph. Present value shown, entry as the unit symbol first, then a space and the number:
rpm 3800
